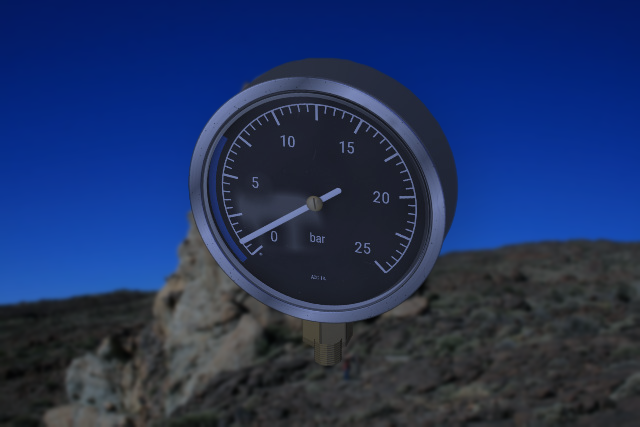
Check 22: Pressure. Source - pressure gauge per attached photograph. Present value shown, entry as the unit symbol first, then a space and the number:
bar 1
